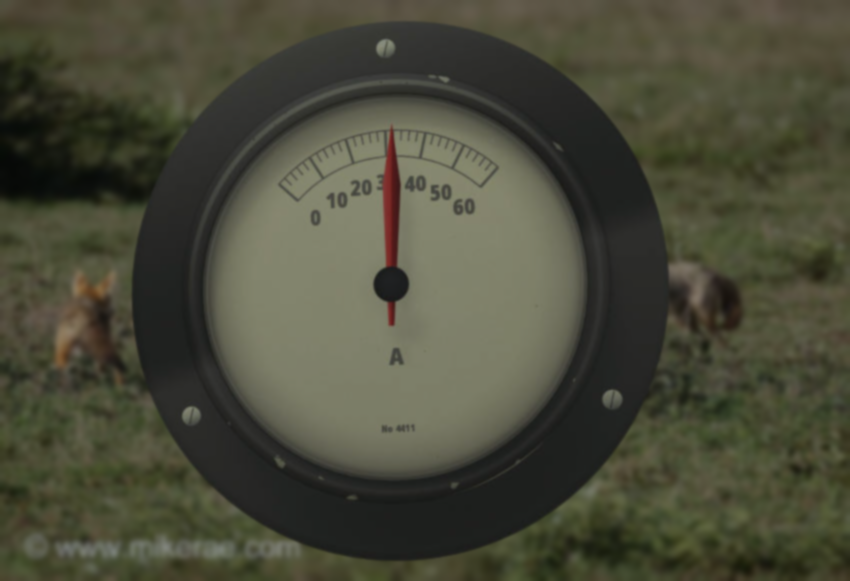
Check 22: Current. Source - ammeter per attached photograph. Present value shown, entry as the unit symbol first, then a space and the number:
A 32
